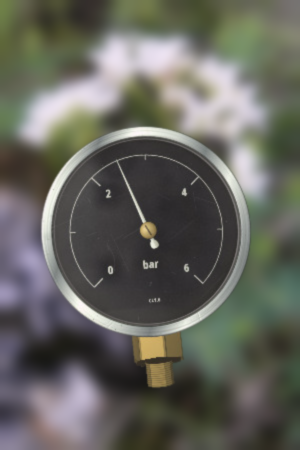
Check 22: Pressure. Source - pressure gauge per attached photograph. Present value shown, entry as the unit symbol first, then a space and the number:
bar 2.5
